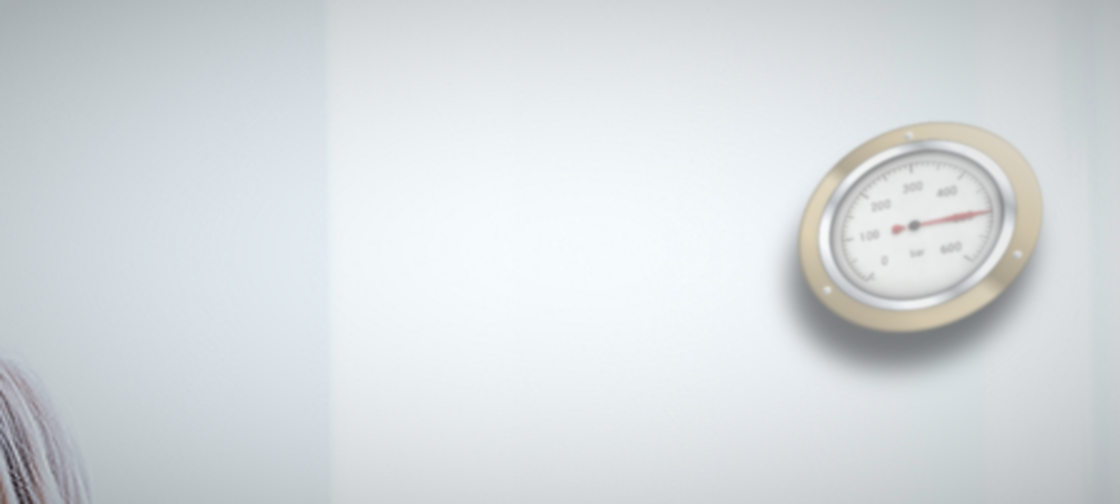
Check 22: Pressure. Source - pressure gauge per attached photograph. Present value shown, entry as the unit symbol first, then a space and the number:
bar 500
